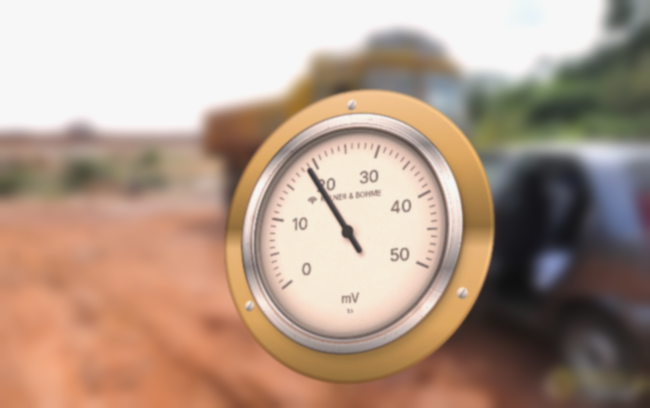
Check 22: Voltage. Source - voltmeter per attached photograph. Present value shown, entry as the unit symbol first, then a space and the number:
mV 19
